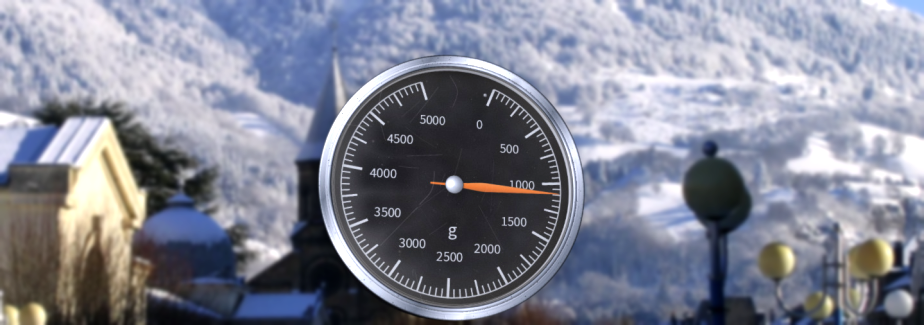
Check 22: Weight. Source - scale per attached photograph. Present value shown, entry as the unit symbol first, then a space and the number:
g 1100
